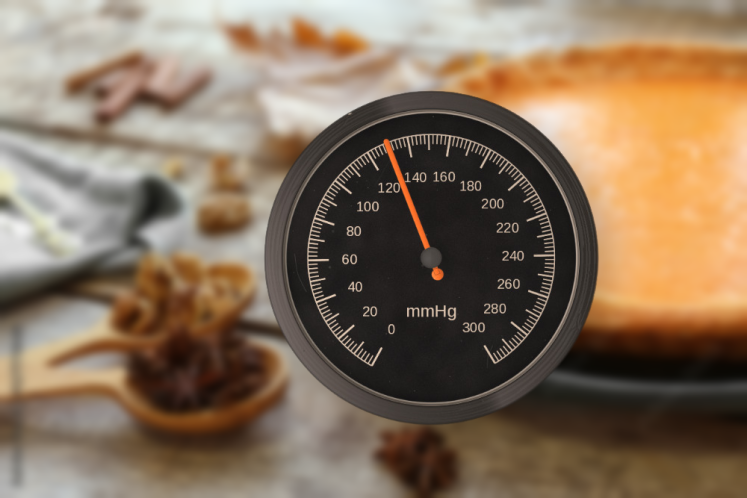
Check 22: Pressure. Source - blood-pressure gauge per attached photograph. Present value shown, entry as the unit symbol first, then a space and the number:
mmHg 130
